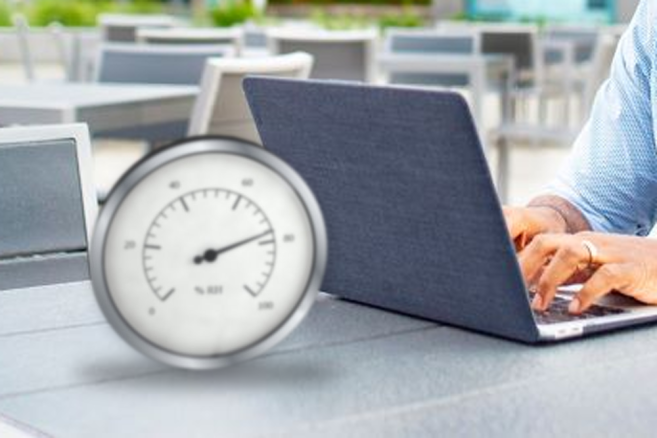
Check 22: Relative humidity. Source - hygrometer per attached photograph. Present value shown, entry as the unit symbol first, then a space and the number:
% 76
